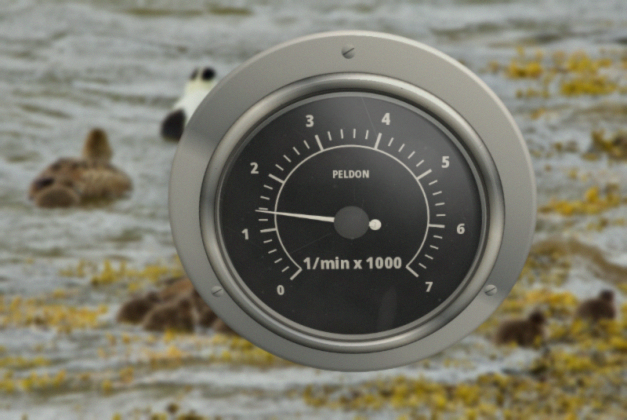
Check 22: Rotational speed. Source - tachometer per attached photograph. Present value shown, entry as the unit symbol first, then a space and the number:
rpm 1400
